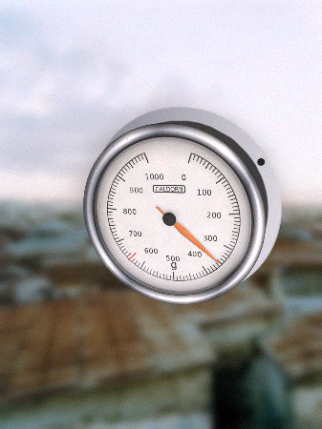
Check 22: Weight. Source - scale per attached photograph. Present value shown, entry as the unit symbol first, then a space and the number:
g 350
